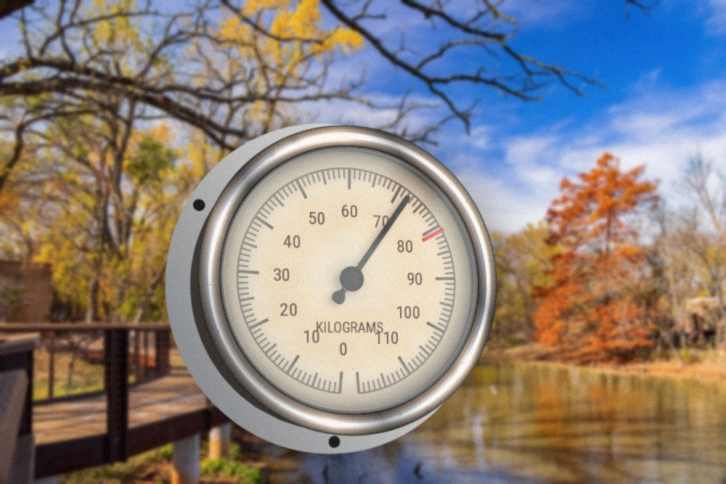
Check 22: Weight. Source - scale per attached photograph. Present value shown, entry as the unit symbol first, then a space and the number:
kg 72
